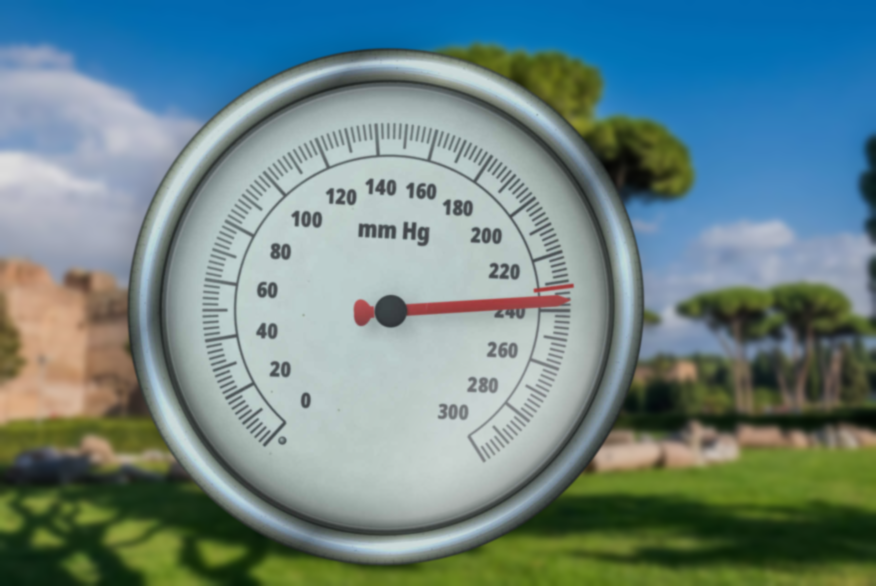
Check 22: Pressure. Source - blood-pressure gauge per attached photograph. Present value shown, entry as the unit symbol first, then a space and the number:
mmHg 236
